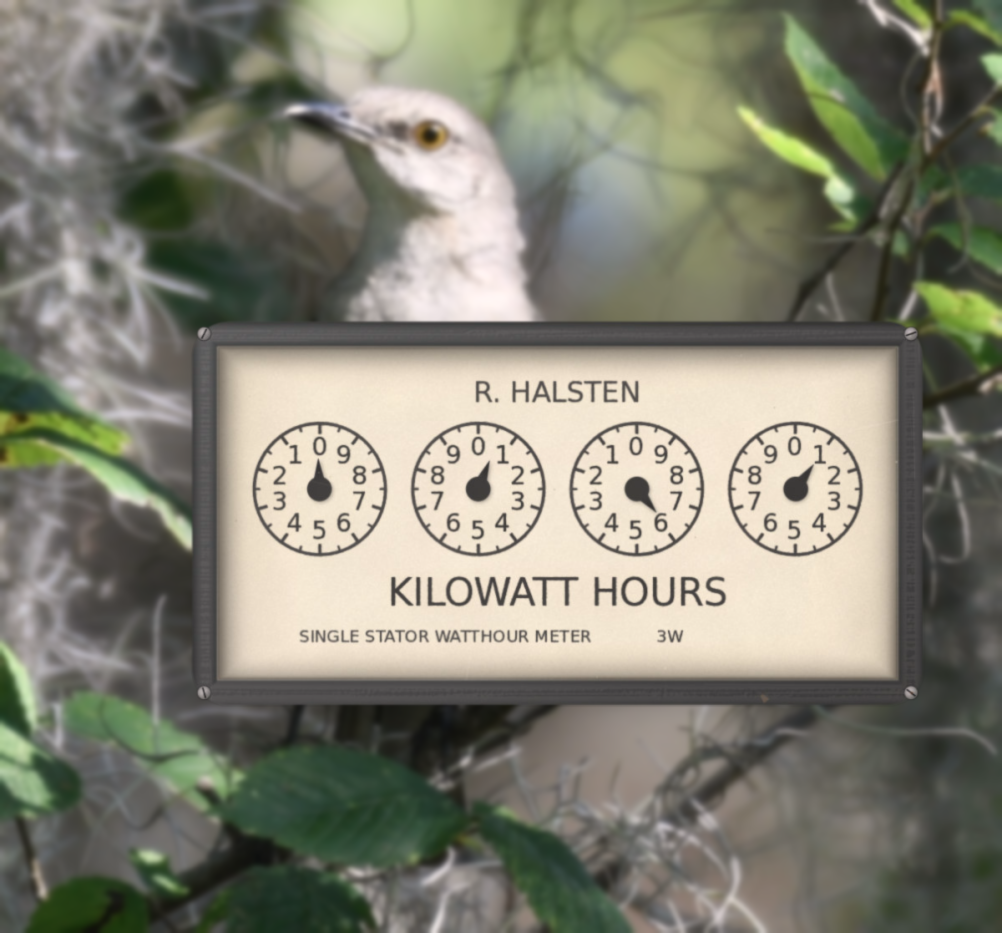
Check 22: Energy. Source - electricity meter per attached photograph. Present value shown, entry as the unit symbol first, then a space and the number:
kWh 61
